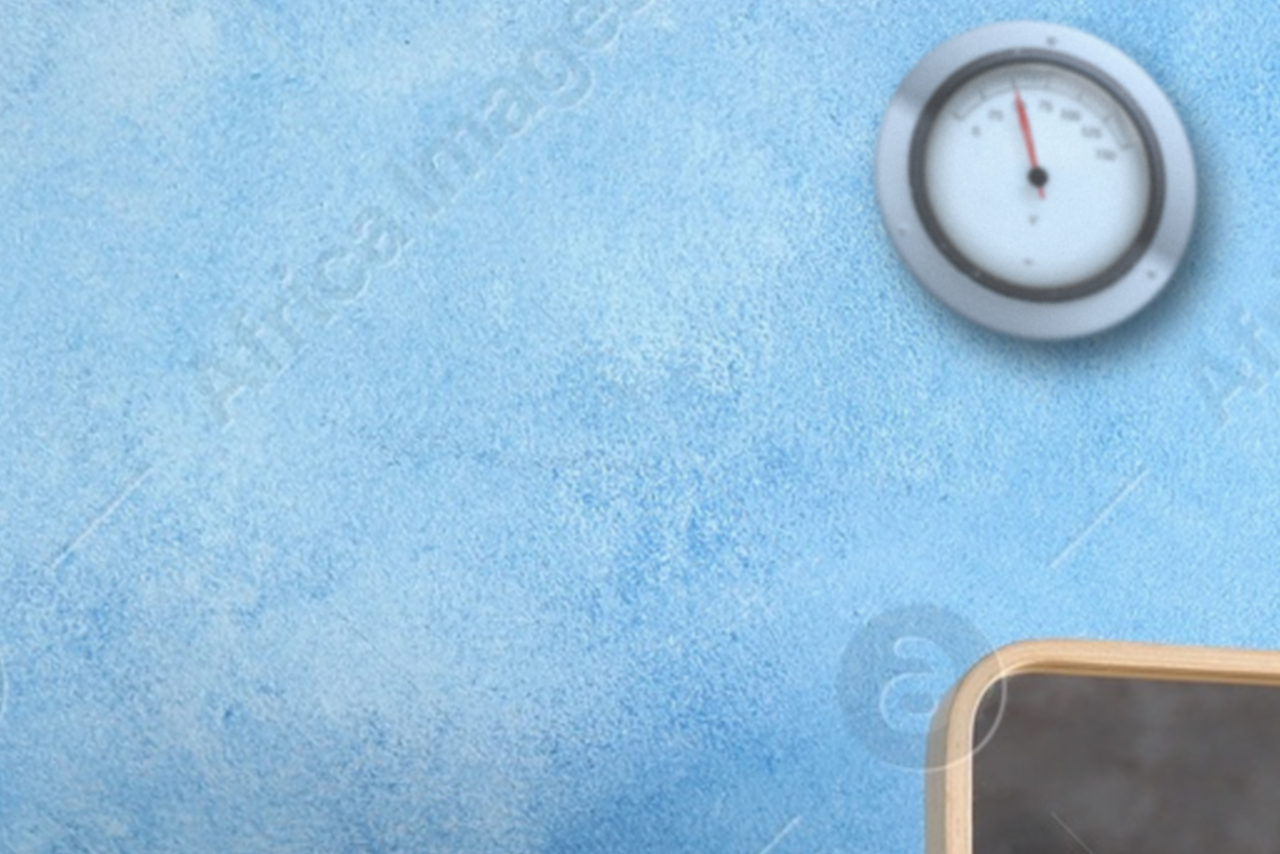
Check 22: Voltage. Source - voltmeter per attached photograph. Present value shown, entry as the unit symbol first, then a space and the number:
V 50
